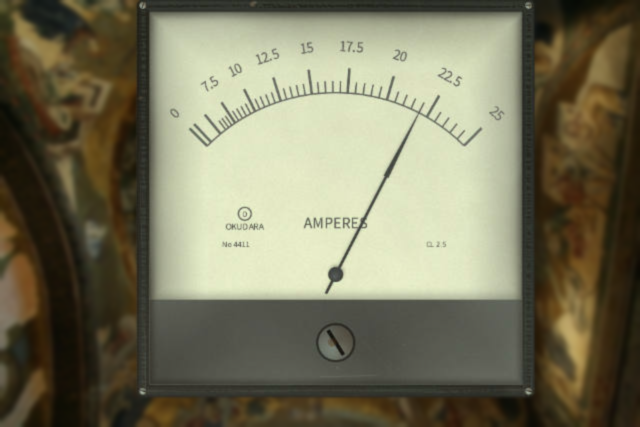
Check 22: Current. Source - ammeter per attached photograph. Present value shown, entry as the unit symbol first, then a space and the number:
A 22
